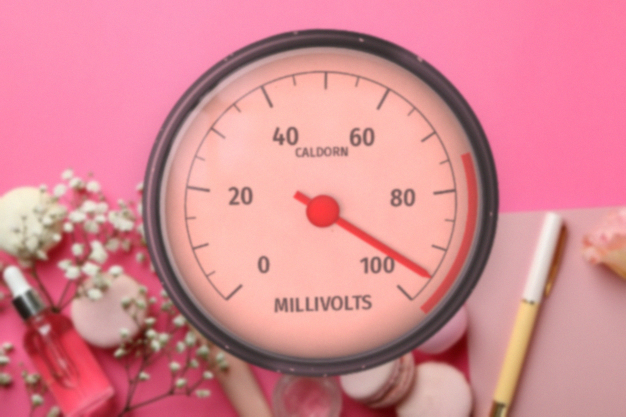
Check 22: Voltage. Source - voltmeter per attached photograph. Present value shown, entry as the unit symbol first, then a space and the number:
mV 95
